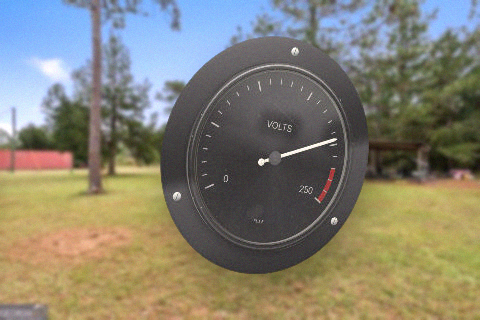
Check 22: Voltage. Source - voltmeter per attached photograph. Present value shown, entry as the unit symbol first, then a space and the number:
V 195
